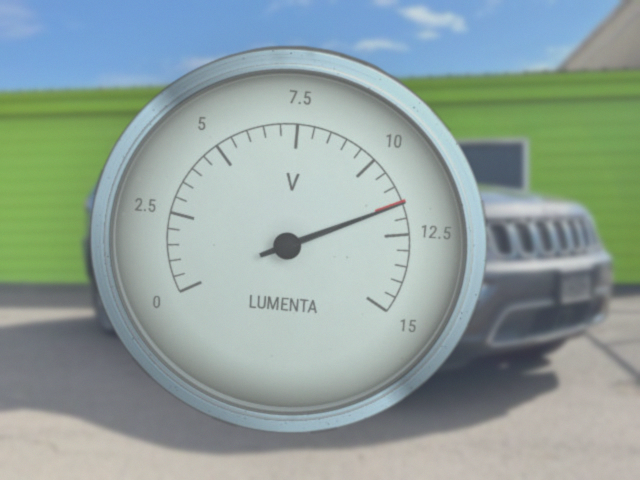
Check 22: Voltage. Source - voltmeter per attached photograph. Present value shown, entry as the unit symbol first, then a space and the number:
V 11.5
